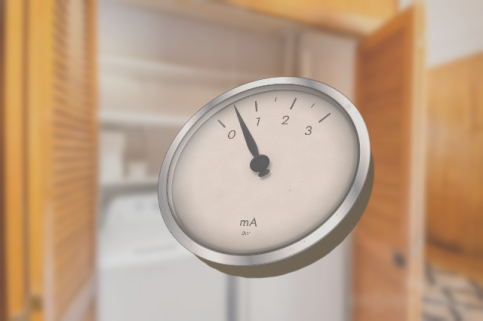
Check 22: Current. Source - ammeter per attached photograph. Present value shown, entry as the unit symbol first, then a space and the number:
mA 0.5
